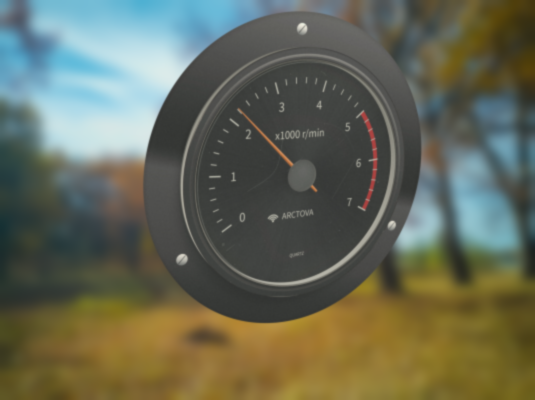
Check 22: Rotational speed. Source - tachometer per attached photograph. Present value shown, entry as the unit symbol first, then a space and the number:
rpm 2200
